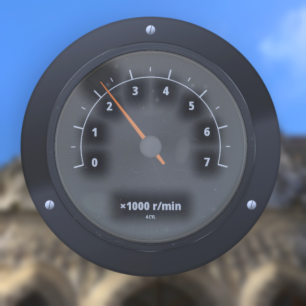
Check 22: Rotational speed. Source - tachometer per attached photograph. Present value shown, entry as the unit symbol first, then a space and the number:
rpm 2250
